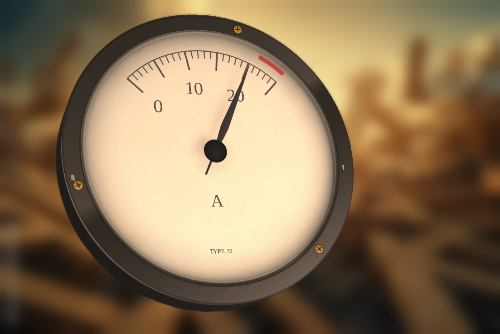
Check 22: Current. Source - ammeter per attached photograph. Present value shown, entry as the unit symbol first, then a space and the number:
A 20
